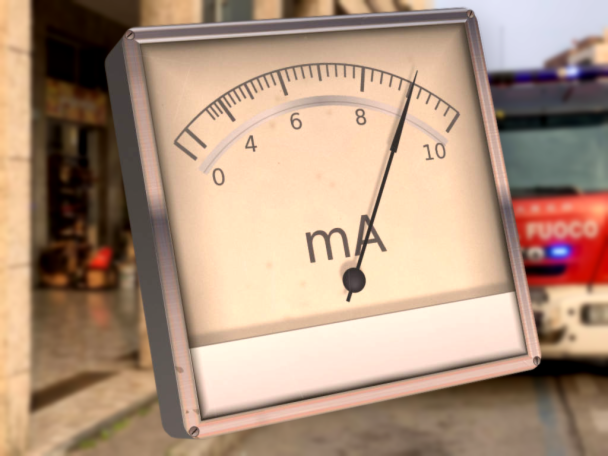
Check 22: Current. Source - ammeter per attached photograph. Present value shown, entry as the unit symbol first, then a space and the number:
mA 9
